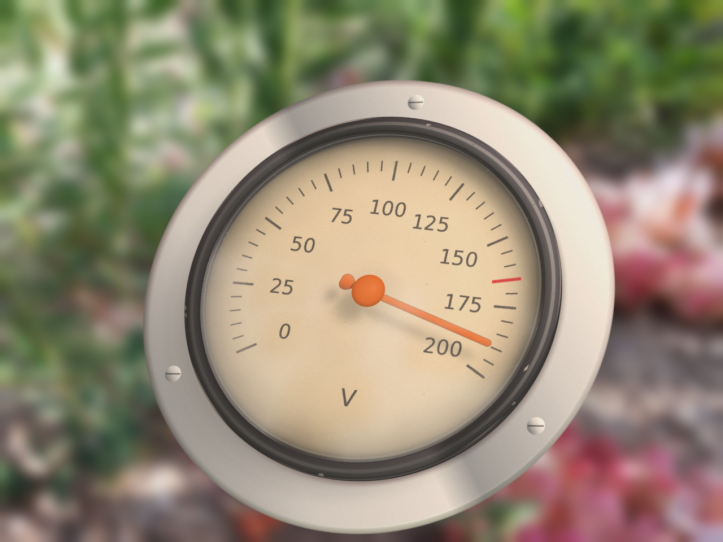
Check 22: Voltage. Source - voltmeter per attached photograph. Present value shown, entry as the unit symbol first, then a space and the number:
V 190
